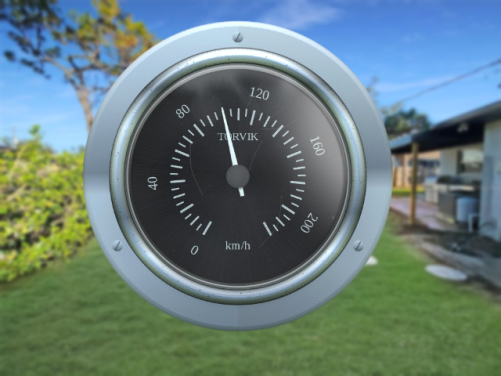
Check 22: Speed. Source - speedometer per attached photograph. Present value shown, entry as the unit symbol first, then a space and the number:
km/h 100
